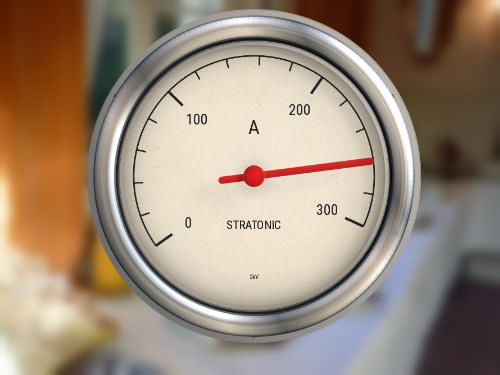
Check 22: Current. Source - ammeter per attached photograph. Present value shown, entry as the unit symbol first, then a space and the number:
A 260
